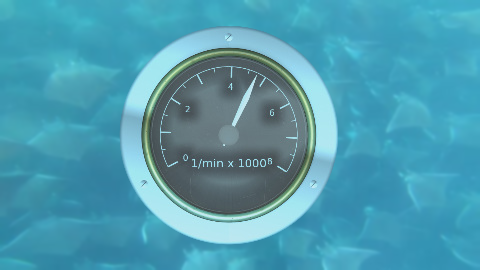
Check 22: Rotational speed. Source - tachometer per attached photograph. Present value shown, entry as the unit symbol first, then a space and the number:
rpm 4750
